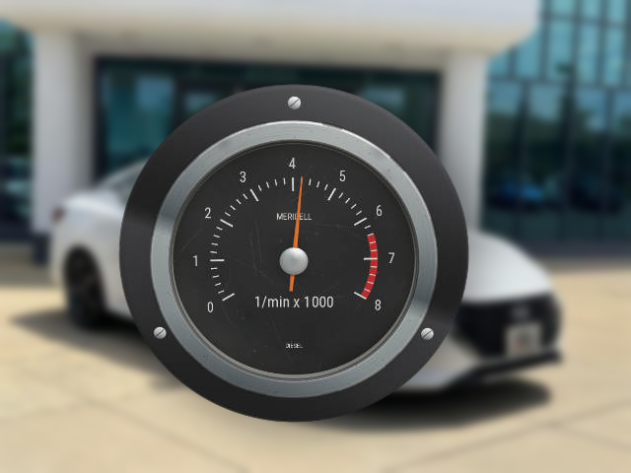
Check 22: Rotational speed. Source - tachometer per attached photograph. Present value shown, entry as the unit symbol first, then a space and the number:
rpm 4200
